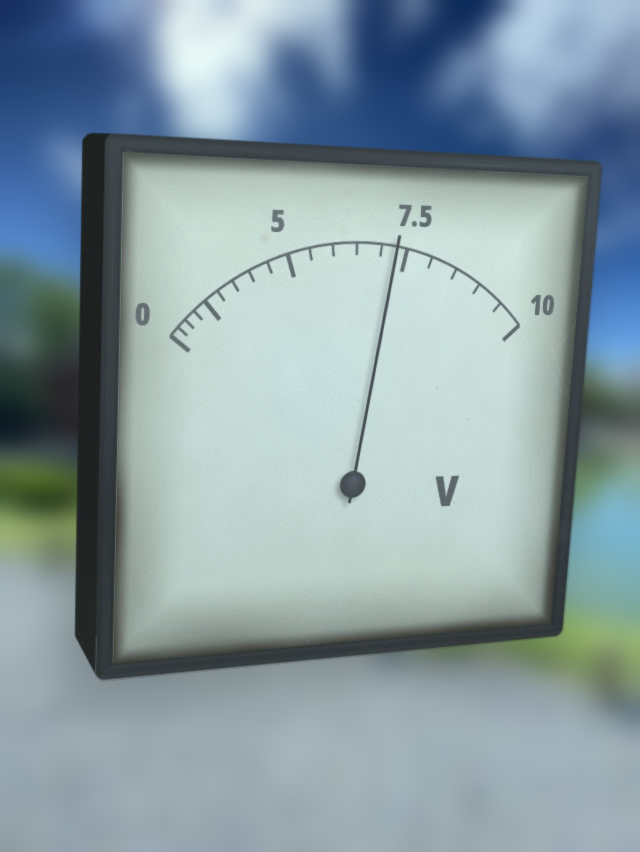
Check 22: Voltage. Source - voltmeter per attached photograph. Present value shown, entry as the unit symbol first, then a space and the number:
V 7.25
